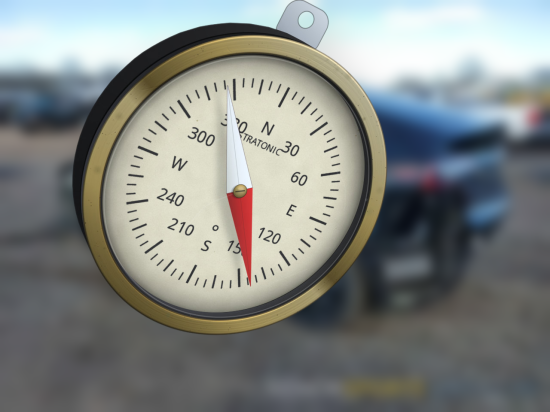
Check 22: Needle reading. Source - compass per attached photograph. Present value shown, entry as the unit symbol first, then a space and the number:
° 145
